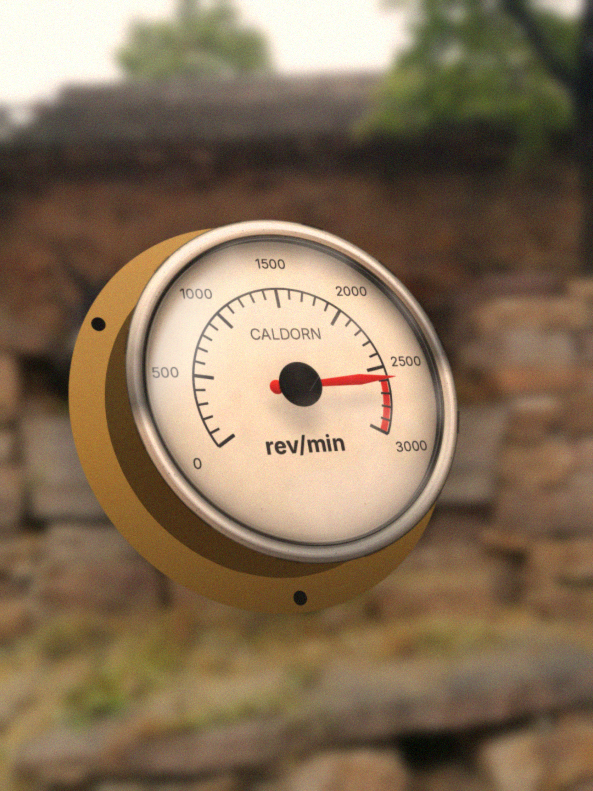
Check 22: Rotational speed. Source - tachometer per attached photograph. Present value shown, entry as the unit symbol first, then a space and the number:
rpm 2600
